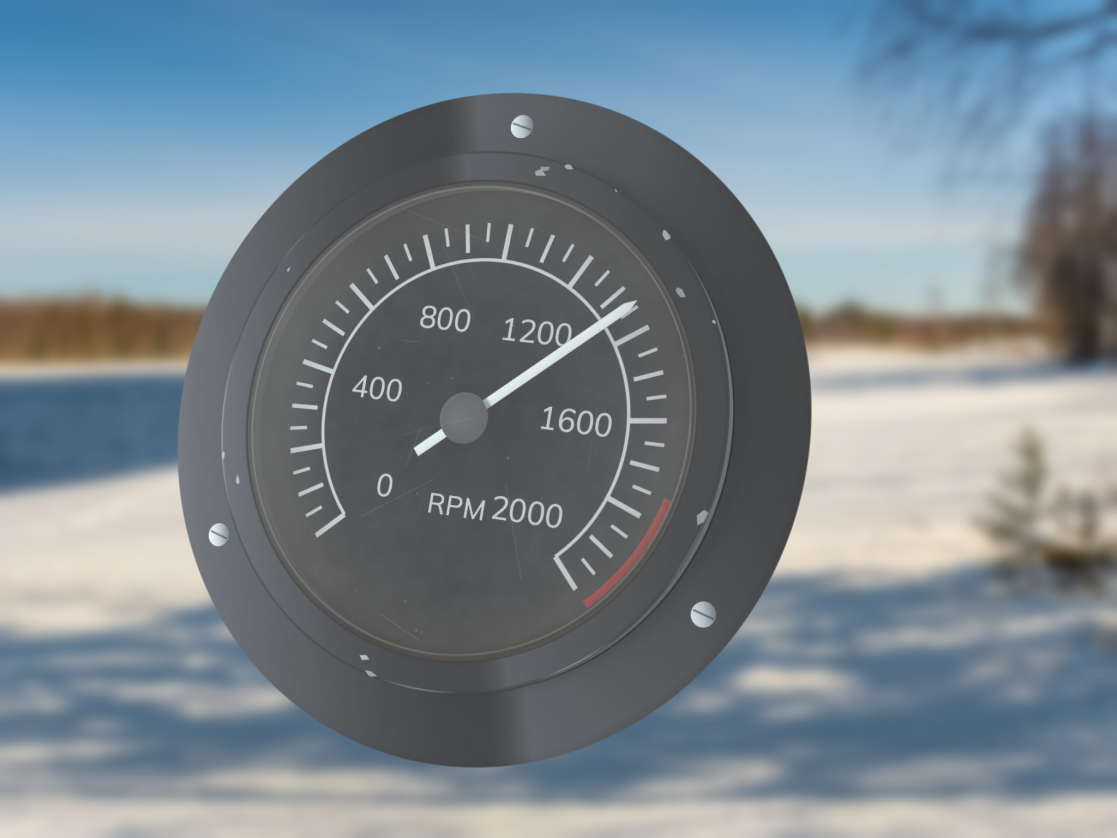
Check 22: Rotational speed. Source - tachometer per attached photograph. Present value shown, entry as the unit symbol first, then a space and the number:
rpm 1350
